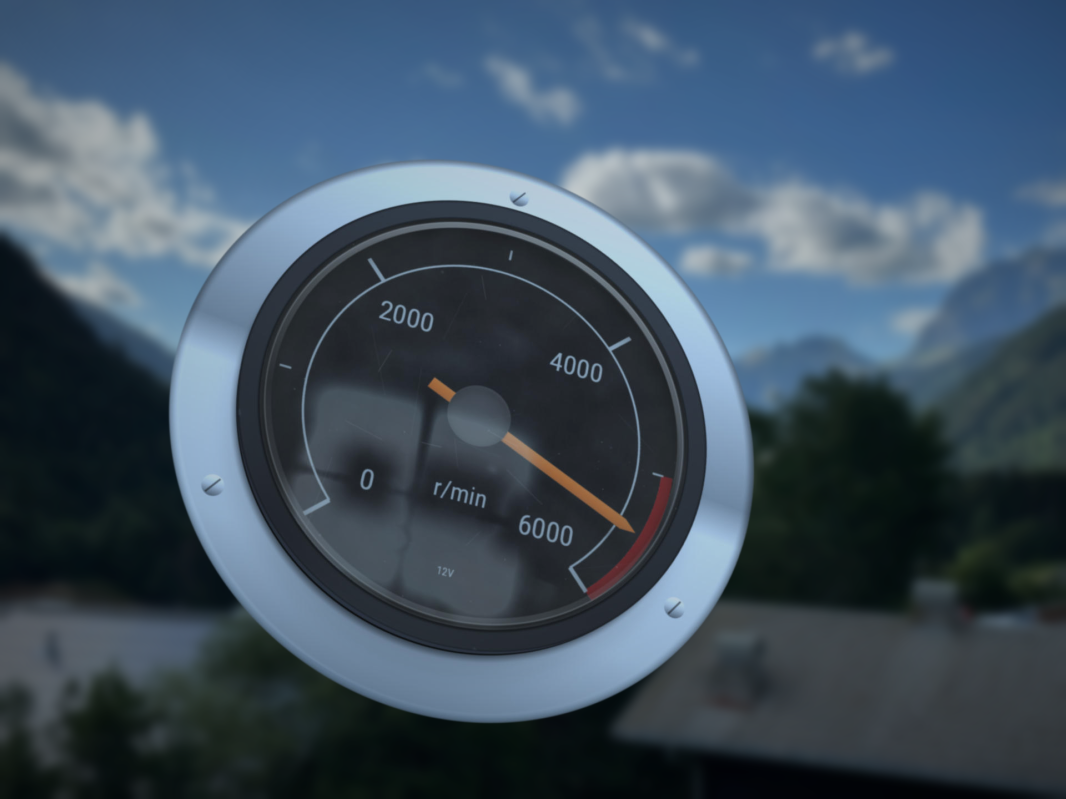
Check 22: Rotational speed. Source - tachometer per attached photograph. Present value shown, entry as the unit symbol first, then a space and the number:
rpm 5500
